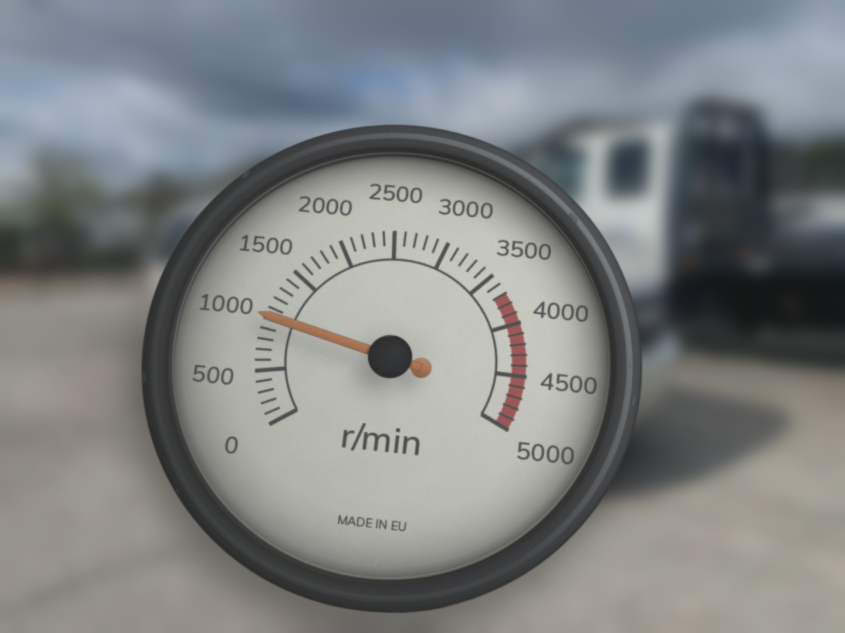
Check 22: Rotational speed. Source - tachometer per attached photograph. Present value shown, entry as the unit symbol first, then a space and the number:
rpm 1000
